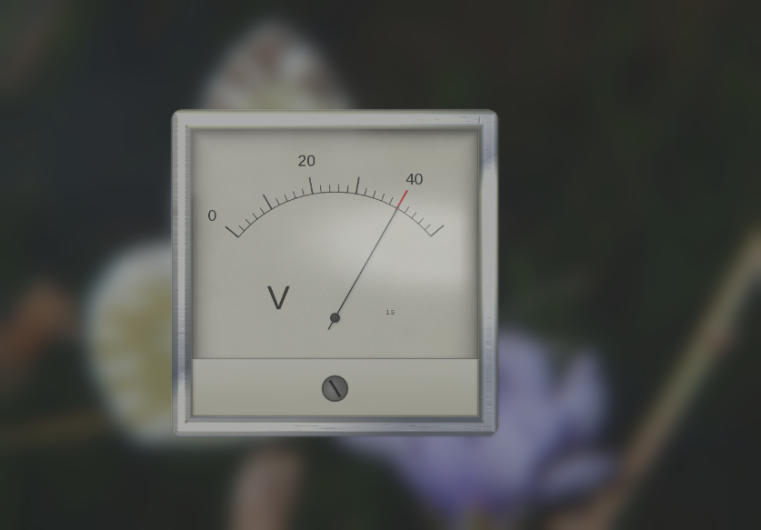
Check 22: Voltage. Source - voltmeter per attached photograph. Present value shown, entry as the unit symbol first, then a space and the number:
V 40
